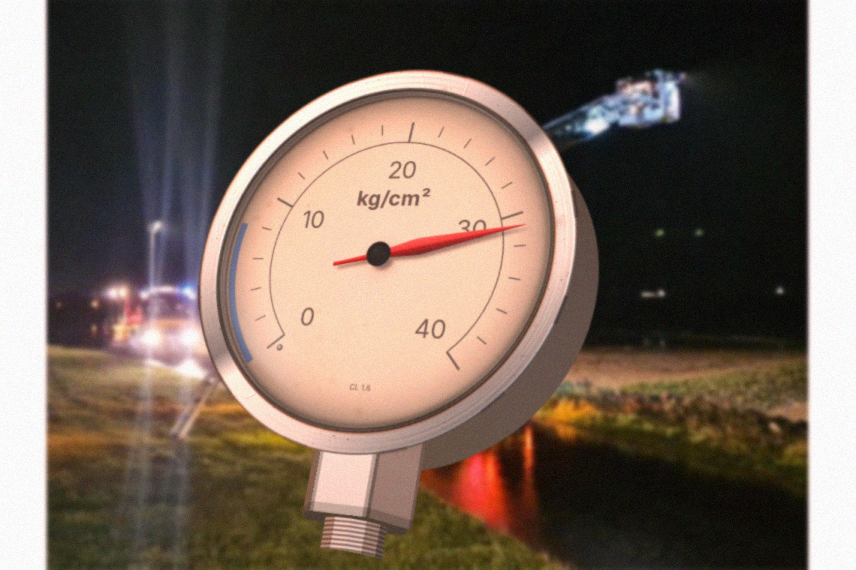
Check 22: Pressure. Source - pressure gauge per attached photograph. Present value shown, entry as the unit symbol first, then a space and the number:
kg/cm² 31
